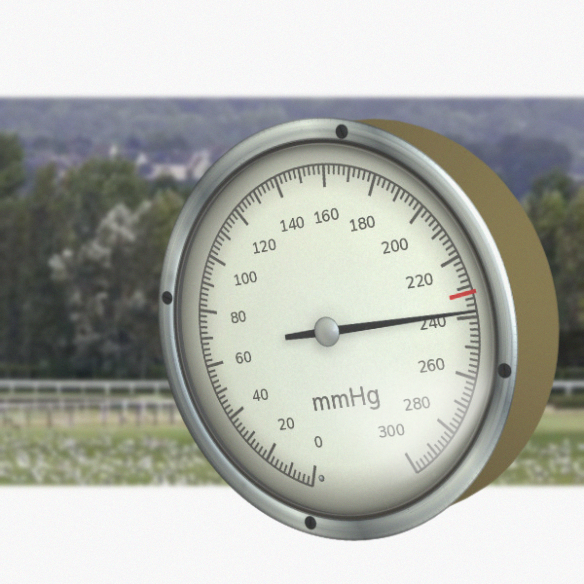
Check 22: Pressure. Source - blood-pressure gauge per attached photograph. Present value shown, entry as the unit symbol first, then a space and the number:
mmHg 238
